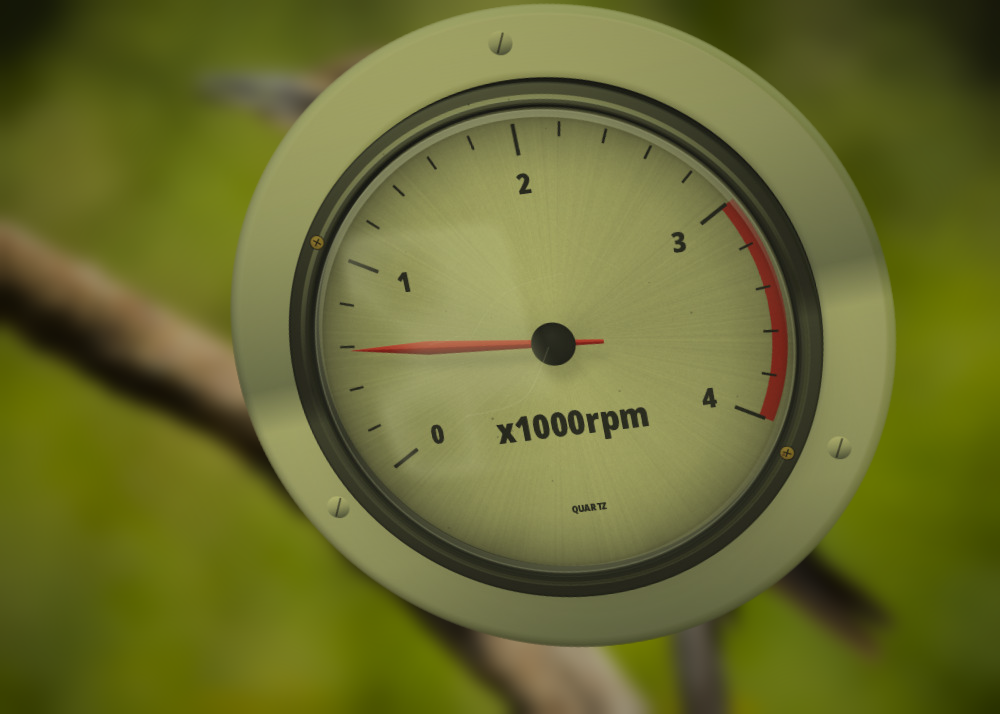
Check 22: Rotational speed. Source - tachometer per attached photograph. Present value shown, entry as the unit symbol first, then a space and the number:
rpm 600
